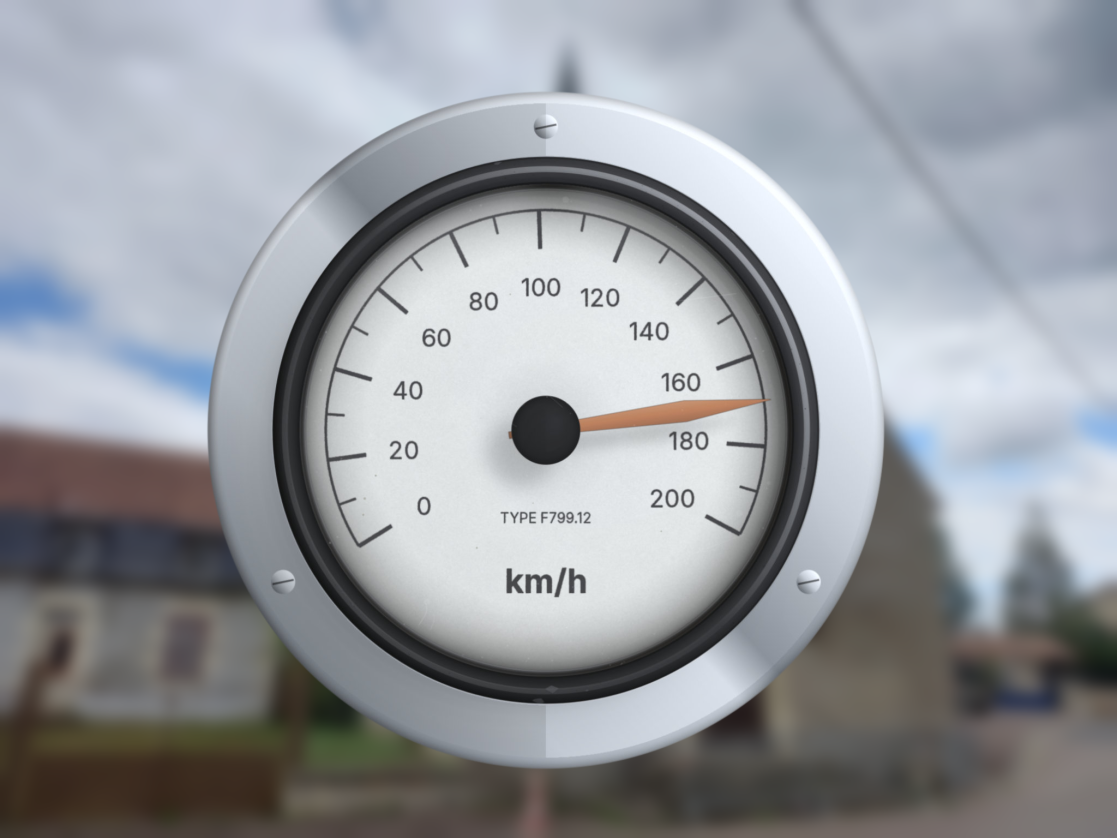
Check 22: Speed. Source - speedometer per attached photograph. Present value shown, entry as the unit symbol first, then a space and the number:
km/h 170
